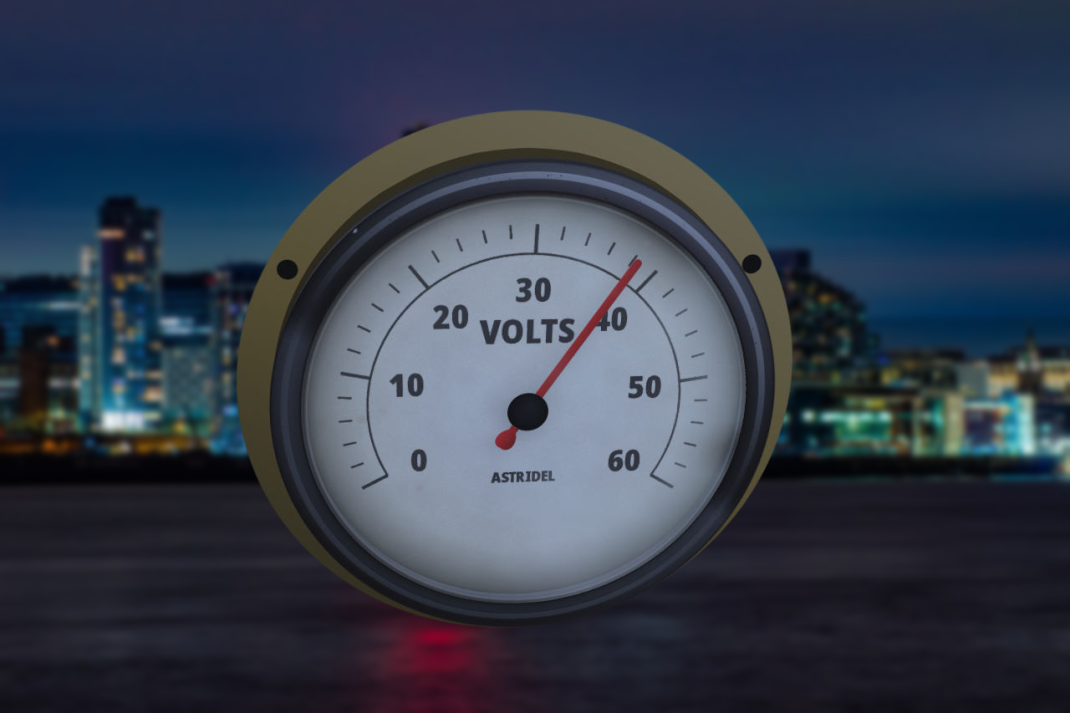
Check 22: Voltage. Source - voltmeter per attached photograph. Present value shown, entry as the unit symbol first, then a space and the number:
V 38
